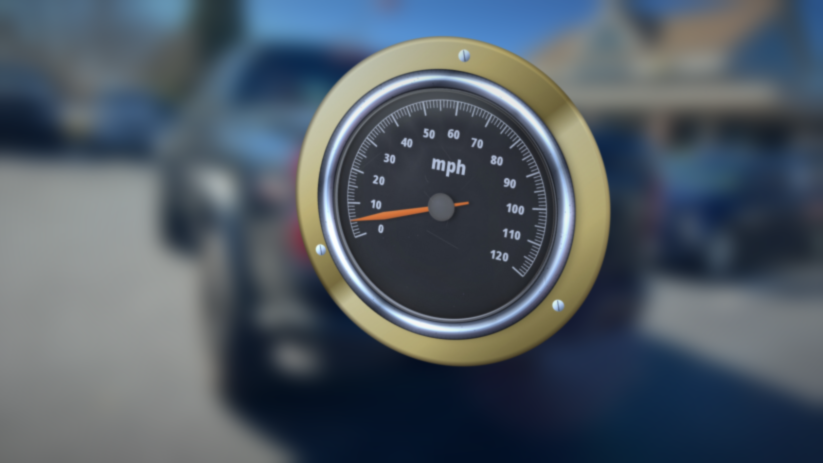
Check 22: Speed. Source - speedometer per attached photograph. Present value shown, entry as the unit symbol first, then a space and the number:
mph 5
